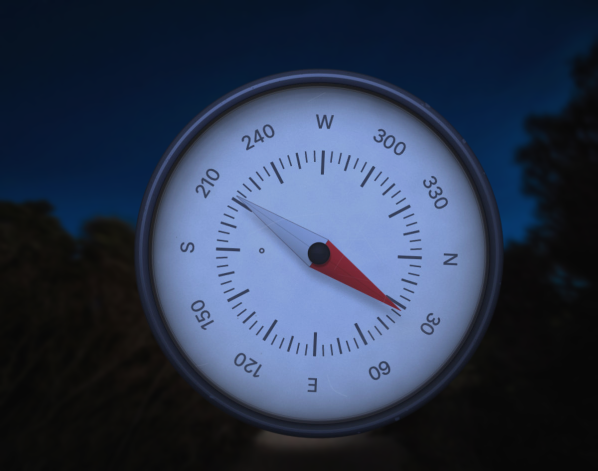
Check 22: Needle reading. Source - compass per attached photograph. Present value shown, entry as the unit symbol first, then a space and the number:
° 32.5
